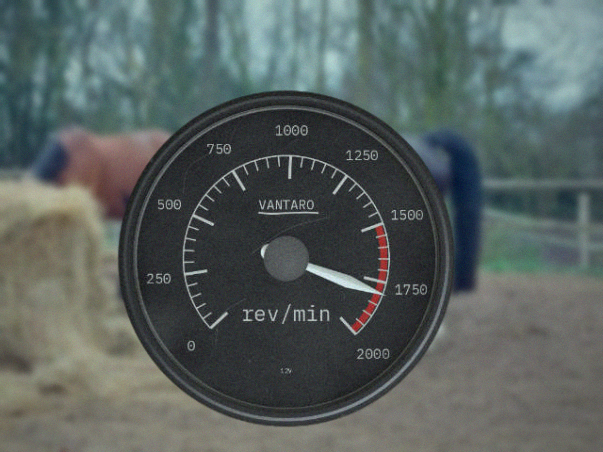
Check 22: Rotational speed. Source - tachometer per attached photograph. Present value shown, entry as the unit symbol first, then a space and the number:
rpm 1800
